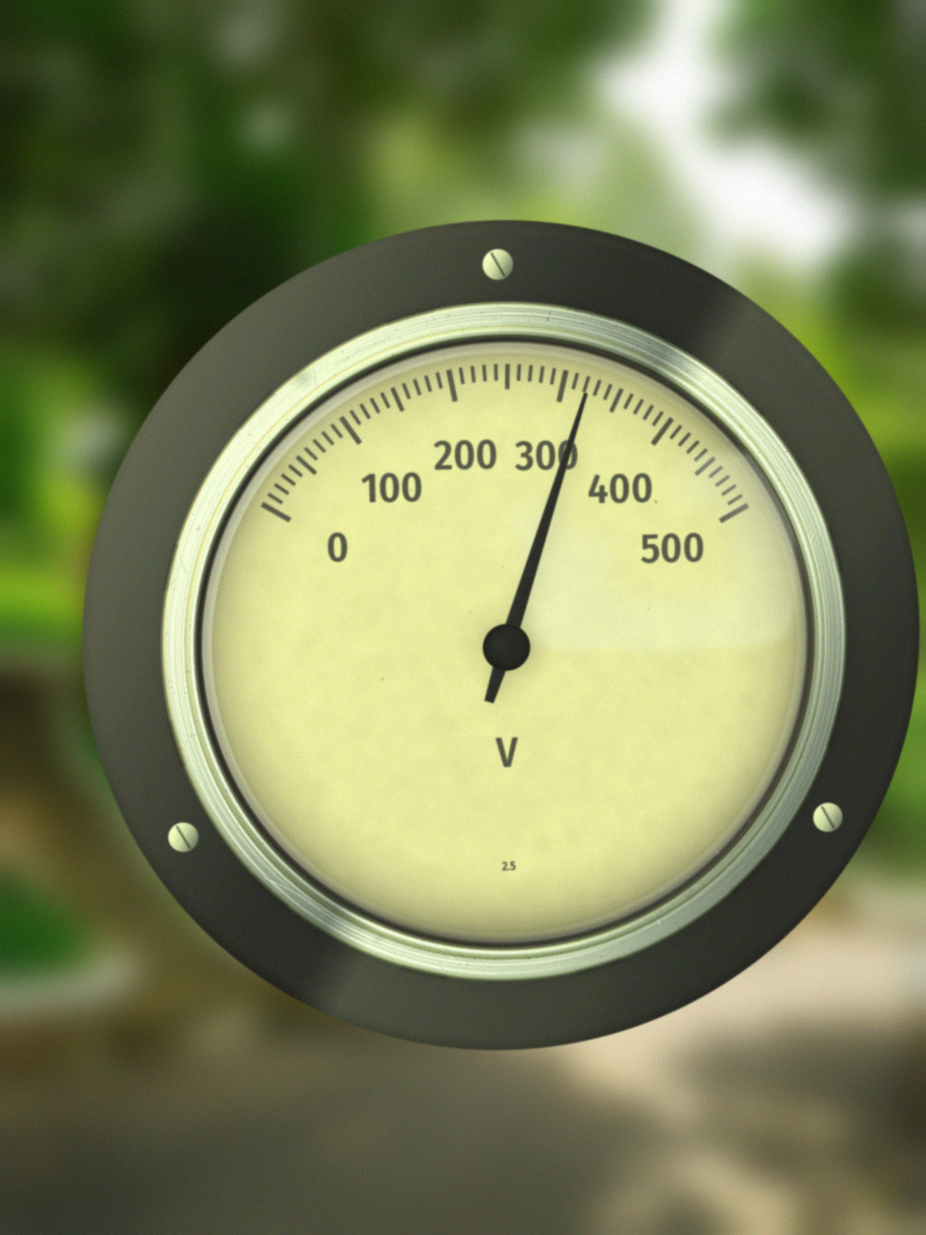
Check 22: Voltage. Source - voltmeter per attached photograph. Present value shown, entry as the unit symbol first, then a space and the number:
V 320
